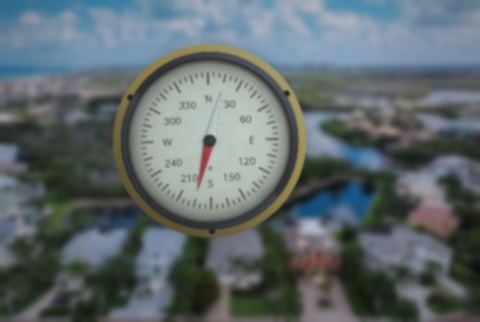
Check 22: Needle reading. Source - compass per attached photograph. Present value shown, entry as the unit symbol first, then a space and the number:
° 195
